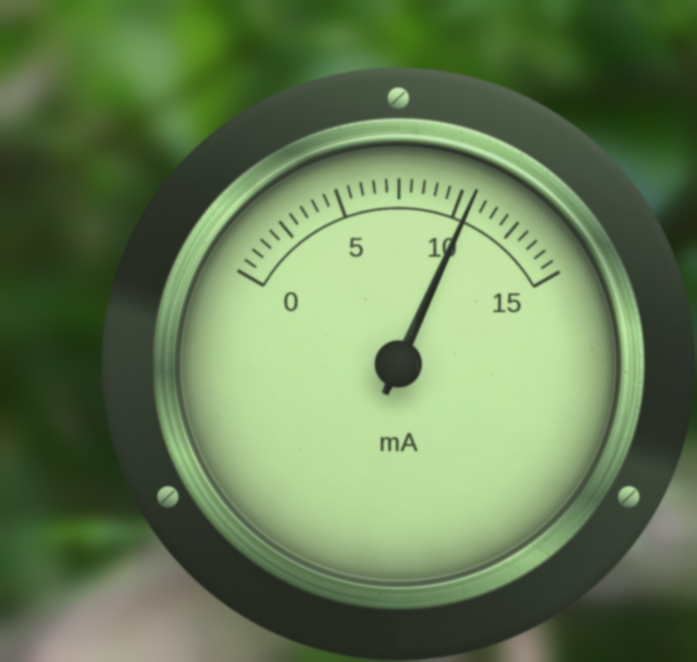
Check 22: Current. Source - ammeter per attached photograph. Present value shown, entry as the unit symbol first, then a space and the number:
mA 10.5
